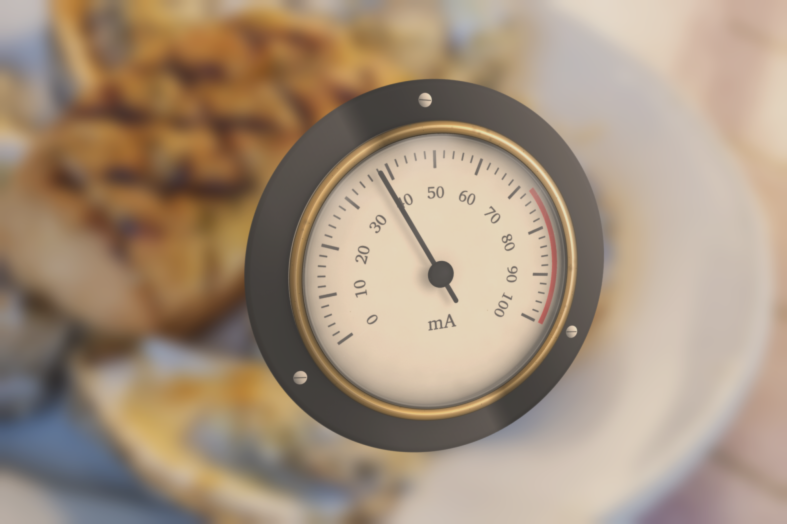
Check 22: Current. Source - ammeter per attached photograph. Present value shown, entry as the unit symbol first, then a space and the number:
mA 38
